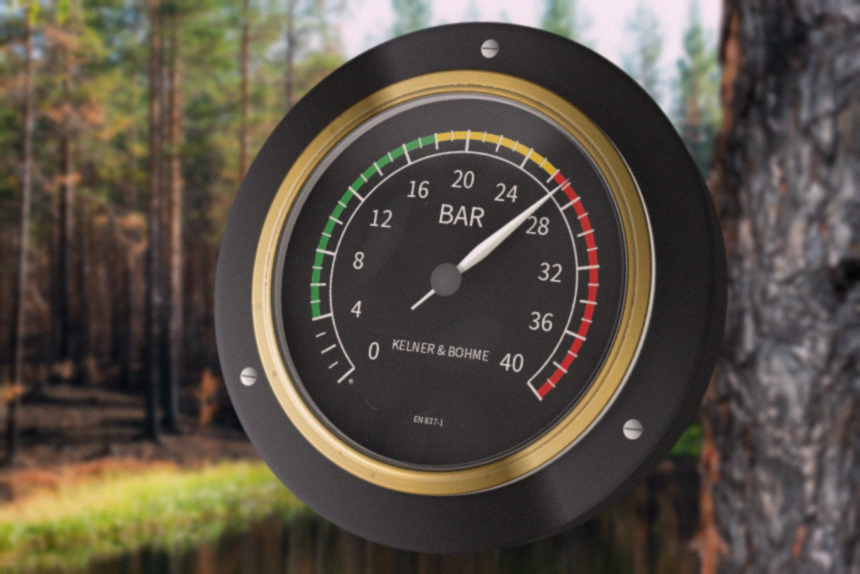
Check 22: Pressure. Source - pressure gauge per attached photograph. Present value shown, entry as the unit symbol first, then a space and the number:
bar 27
